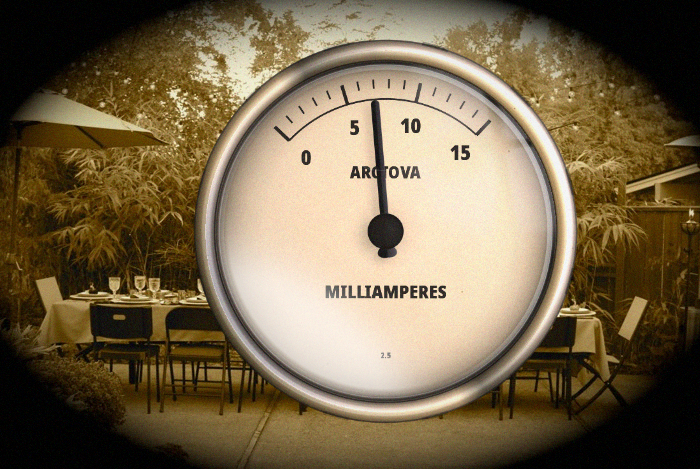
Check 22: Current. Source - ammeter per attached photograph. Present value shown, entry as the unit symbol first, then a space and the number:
mA 7
